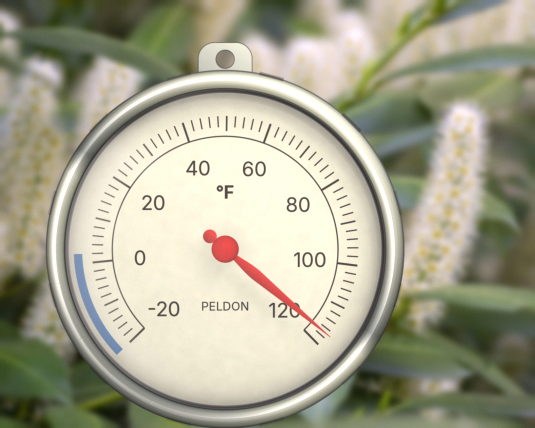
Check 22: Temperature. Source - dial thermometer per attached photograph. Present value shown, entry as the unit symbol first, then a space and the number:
°F 117
